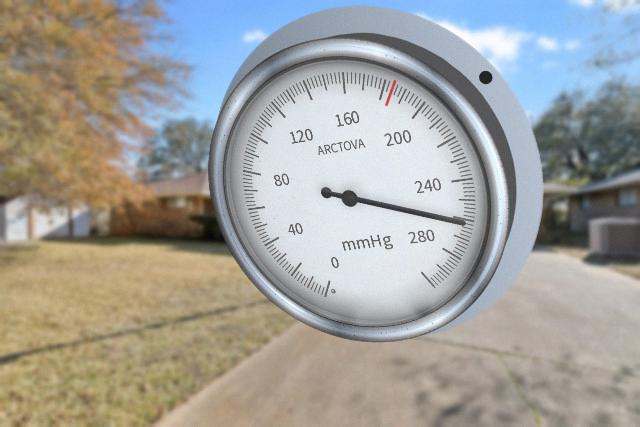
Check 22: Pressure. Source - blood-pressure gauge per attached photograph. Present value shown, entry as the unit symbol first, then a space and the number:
mmHg 260
